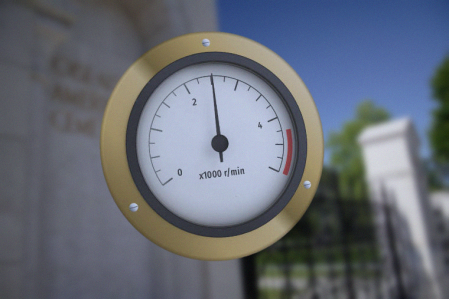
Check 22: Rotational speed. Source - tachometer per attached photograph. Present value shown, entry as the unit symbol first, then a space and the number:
rpm 2500
